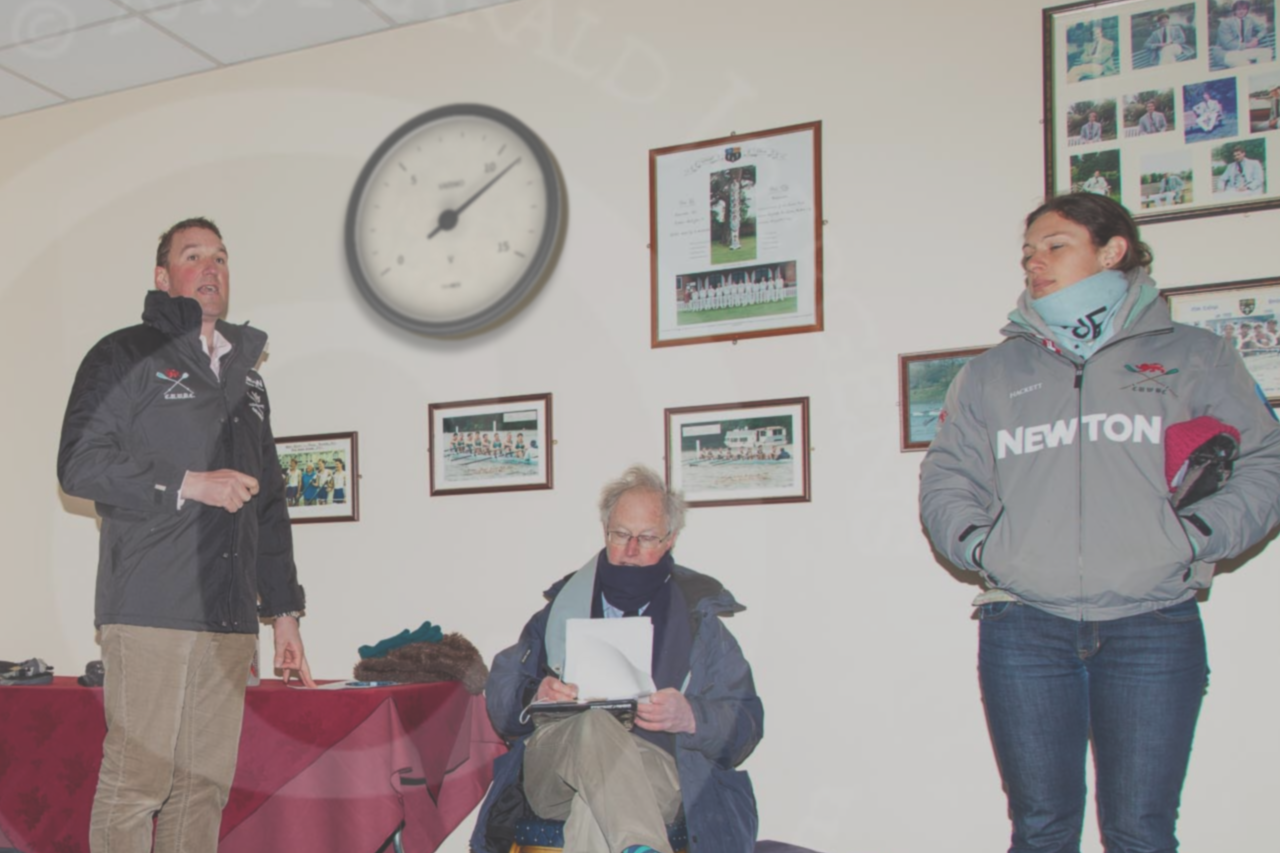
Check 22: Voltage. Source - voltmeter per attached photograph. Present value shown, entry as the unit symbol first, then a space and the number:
V 11
